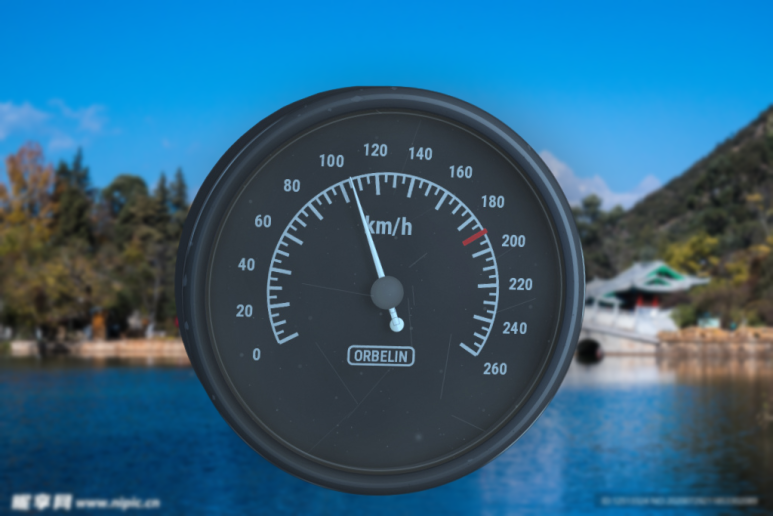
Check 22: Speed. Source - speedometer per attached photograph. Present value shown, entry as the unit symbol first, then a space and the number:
km/h 105
